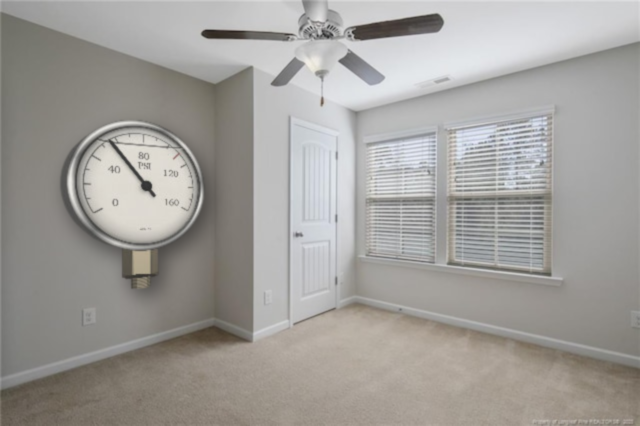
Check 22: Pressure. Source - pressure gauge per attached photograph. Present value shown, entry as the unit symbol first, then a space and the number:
psi 55
